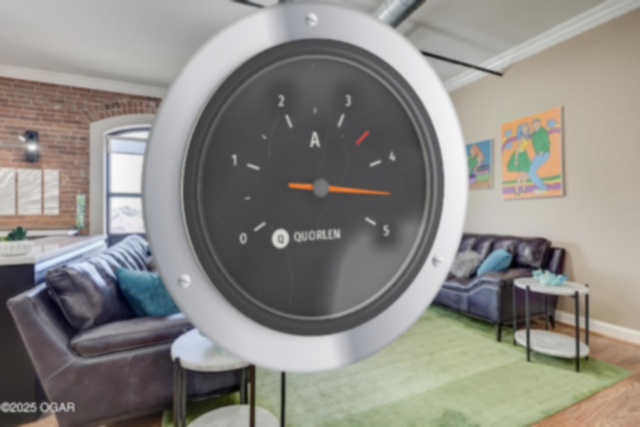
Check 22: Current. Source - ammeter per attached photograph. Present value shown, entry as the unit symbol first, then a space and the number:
A 4.5
